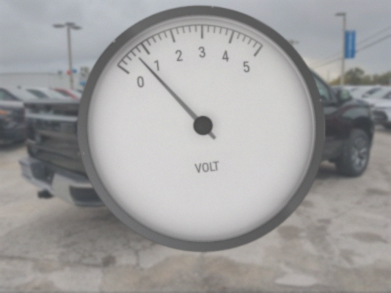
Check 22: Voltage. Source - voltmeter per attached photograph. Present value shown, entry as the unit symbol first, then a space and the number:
V 0.6
